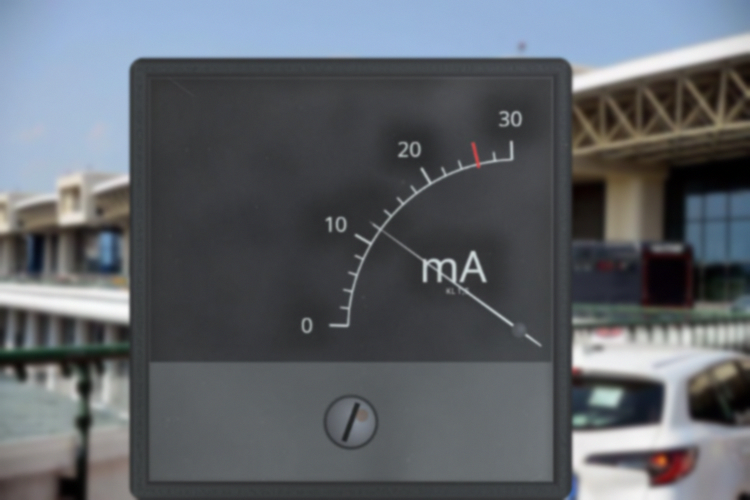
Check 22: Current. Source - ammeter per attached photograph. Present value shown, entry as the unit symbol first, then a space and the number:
mA 12
